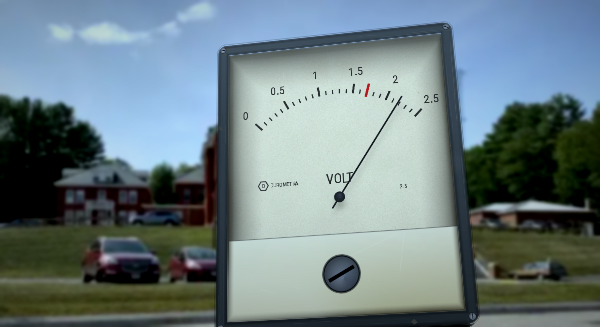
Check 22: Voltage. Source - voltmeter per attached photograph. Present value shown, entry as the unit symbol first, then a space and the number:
V 2.2
